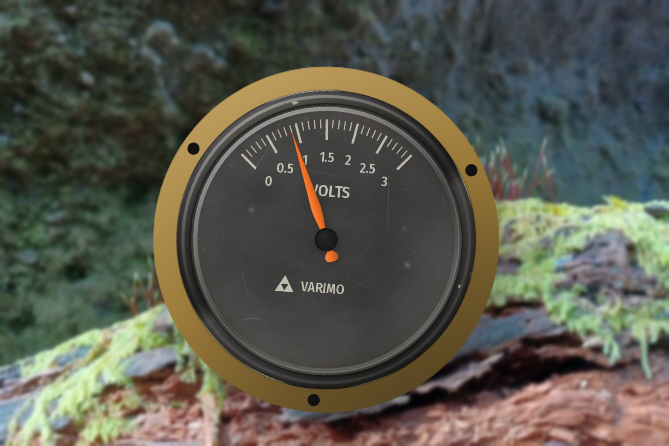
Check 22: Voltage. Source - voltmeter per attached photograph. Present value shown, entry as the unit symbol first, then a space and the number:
V 0.9
